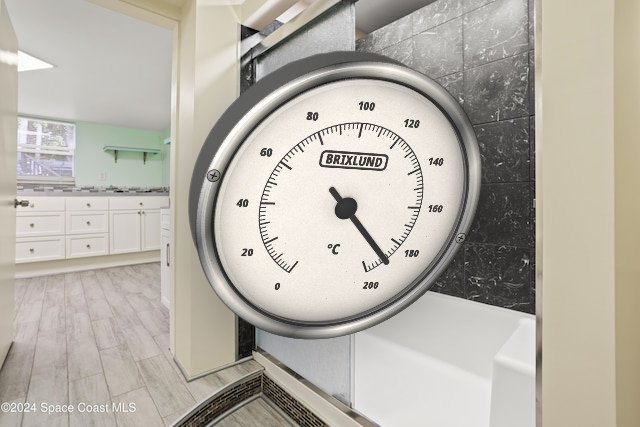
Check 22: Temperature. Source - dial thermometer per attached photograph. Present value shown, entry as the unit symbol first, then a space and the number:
°C 190
